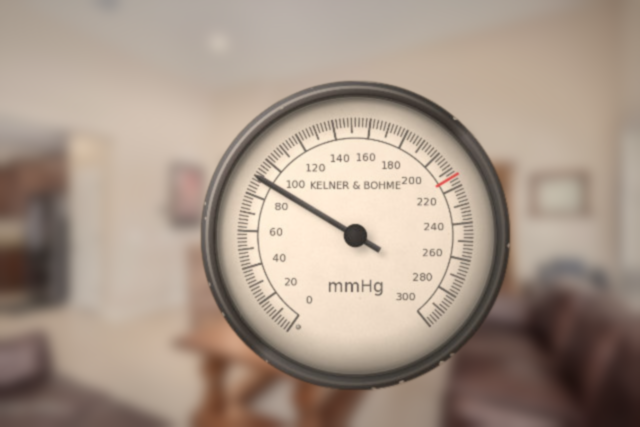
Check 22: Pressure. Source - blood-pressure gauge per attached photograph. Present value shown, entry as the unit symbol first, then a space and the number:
mmHg 90
